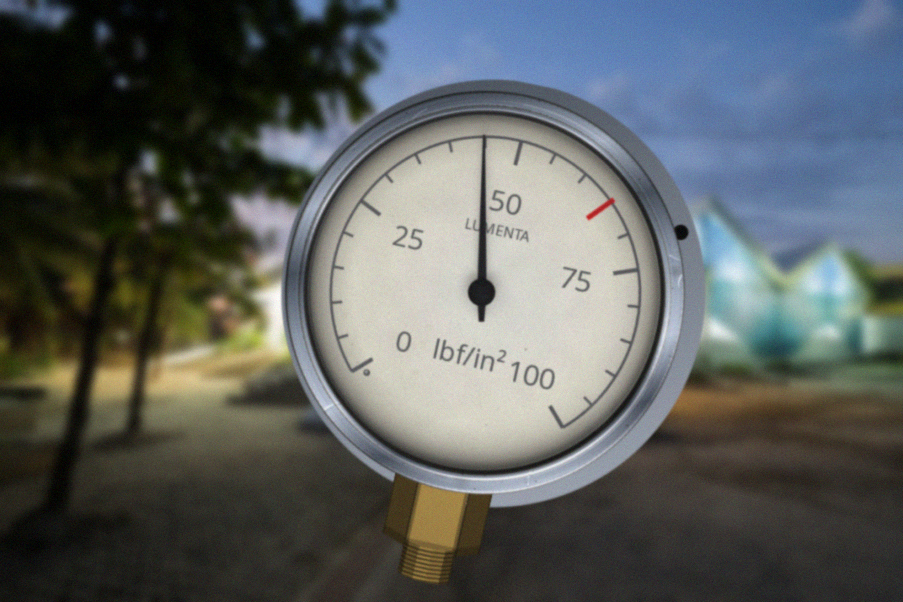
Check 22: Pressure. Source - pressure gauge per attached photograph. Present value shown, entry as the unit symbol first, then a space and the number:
psi 45
